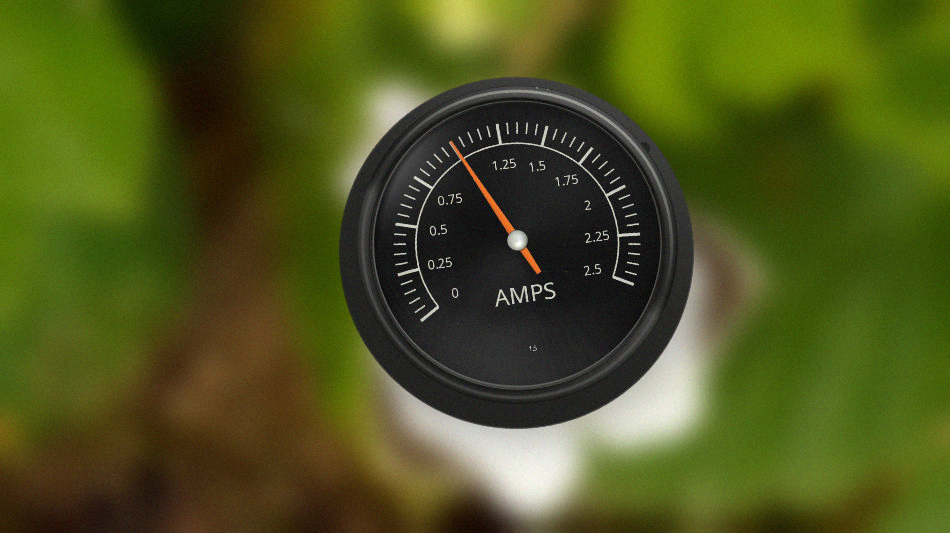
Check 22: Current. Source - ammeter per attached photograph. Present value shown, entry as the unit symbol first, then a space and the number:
A 1
